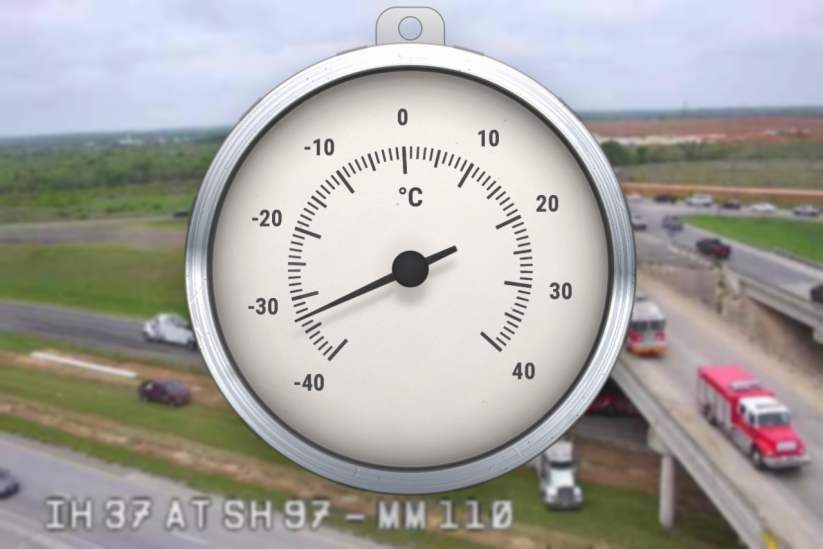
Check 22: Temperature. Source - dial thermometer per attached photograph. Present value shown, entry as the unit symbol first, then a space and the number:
°C -33
